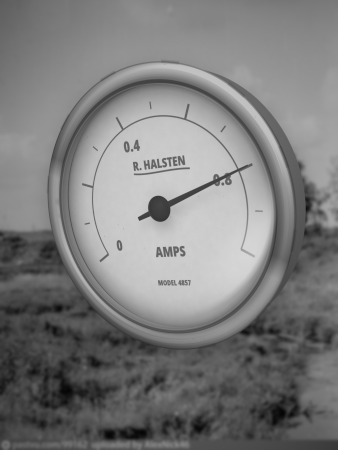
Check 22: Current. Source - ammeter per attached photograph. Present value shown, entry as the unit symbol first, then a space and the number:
A 0.8
